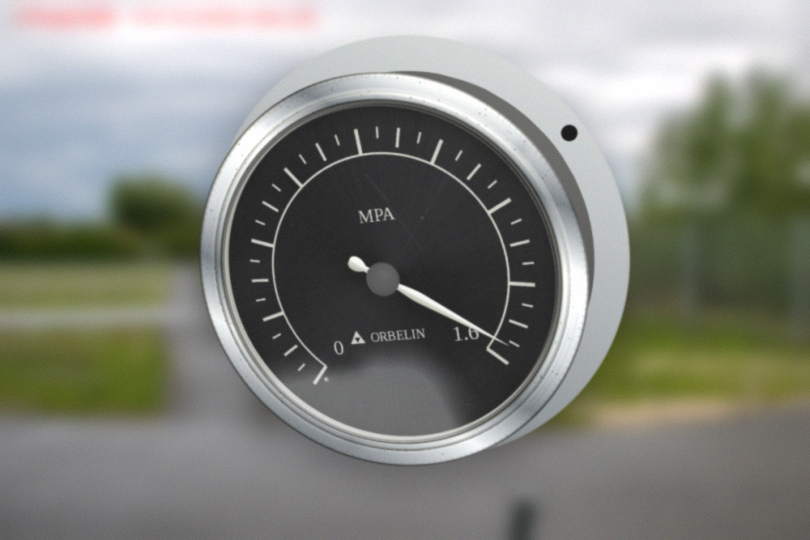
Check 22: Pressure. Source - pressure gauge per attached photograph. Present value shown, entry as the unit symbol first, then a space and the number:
MPa 1.55
